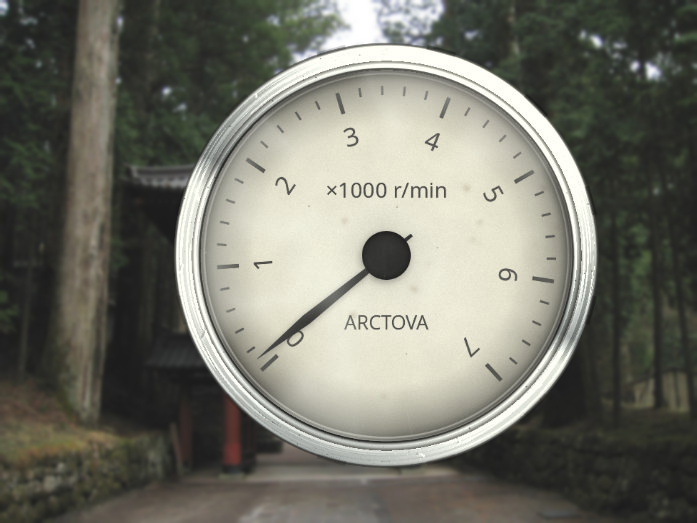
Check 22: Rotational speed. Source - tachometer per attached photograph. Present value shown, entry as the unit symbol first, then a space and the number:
rpm 100
